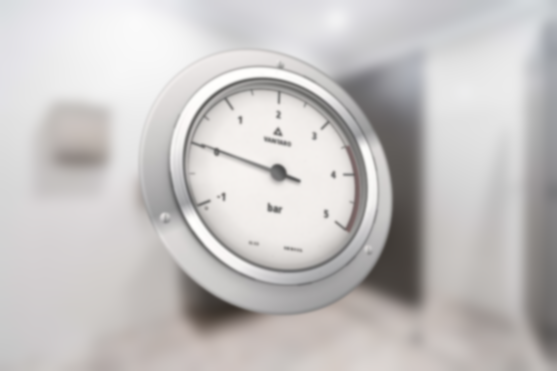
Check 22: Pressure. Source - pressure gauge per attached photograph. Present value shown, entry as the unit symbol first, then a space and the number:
bar 0
